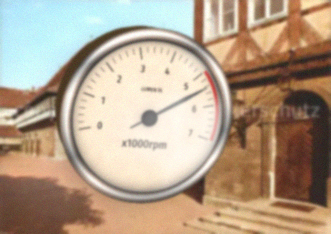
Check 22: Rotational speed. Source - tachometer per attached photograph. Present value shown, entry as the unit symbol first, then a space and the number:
rpm 5400
